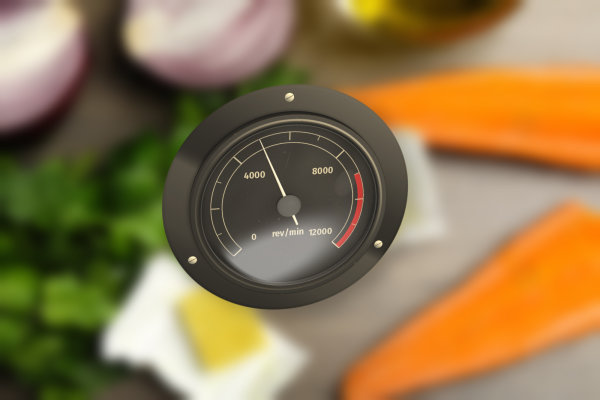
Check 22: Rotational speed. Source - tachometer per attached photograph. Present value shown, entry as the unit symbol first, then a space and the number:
rpm 5000
